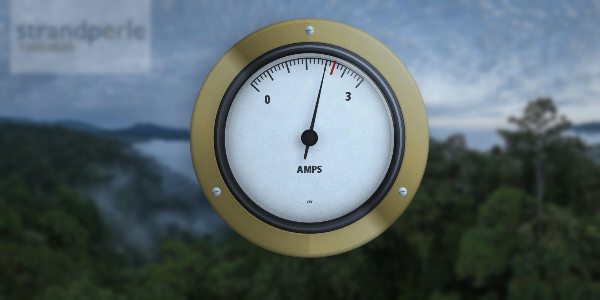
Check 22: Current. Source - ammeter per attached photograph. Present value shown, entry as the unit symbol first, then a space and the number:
A 2
